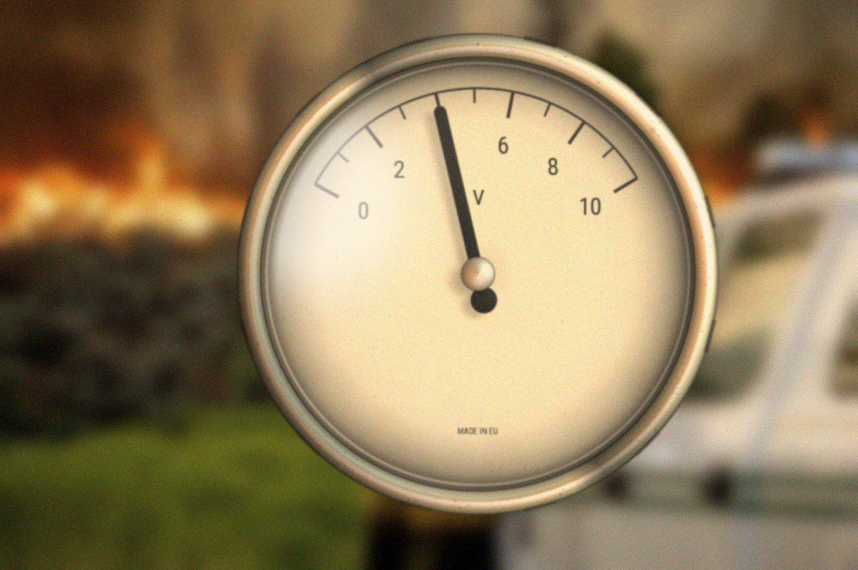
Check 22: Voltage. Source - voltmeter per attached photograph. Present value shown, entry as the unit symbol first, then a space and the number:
V 4
